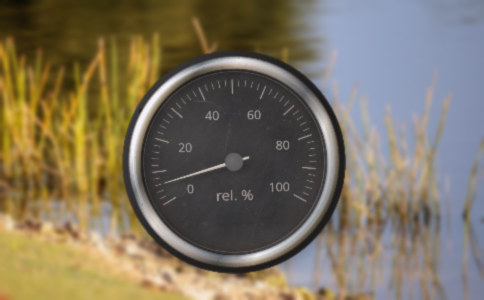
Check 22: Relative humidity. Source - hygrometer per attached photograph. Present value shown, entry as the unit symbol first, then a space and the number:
% 6
